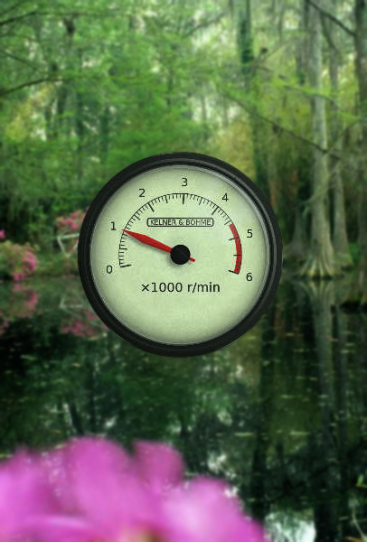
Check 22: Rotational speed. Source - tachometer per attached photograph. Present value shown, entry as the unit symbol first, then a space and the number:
rpm 1000
